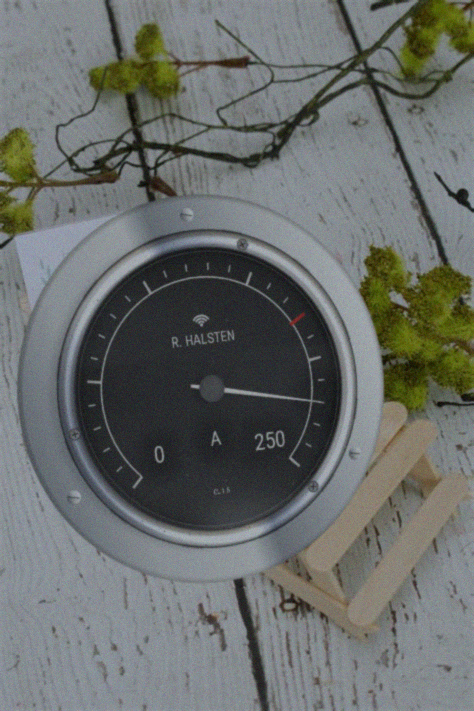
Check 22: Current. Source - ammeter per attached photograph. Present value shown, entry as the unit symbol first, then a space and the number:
A 220
